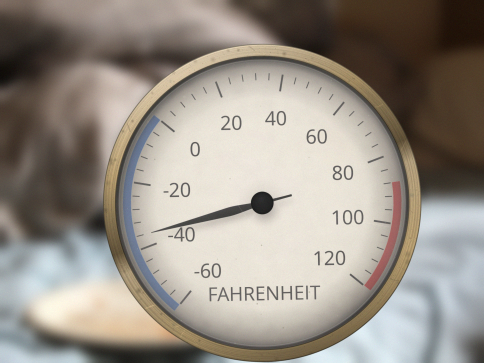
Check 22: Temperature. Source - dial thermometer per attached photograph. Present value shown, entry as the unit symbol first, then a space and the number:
°F -36
